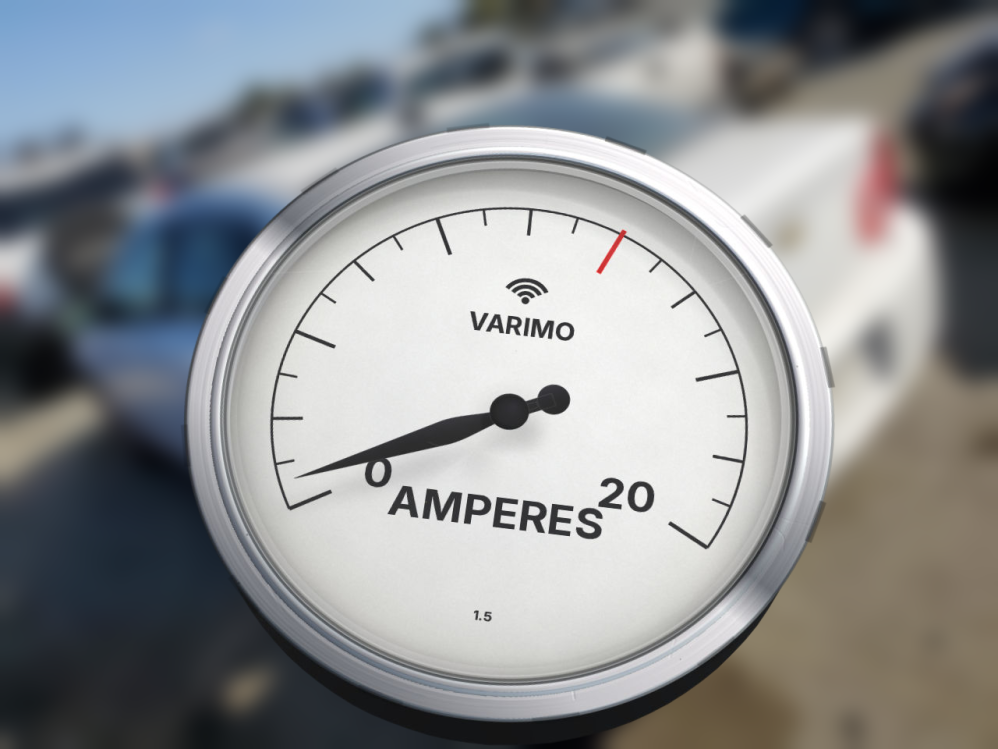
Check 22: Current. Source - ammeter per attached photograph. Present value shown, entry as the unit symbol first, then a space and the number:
A 0.5
